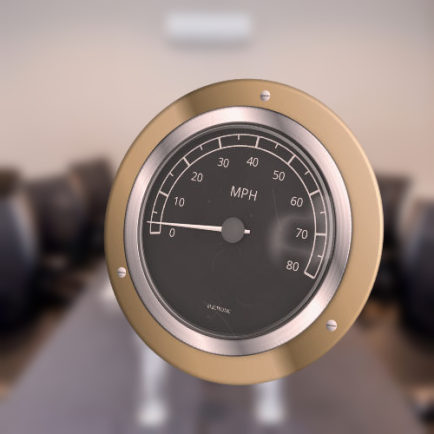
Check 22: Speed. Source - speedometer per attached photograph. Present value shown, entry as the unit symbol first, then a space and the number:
mph 2.5
